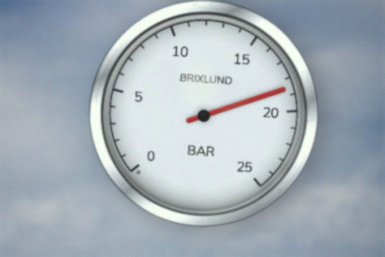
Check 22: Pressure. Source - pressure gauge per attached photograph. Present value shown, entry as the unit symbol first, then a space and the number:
bar 18.5
